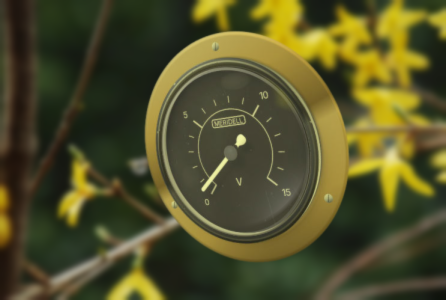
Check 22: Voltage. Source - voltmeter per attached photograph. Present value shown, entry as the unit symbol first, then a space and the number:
V 0.5
